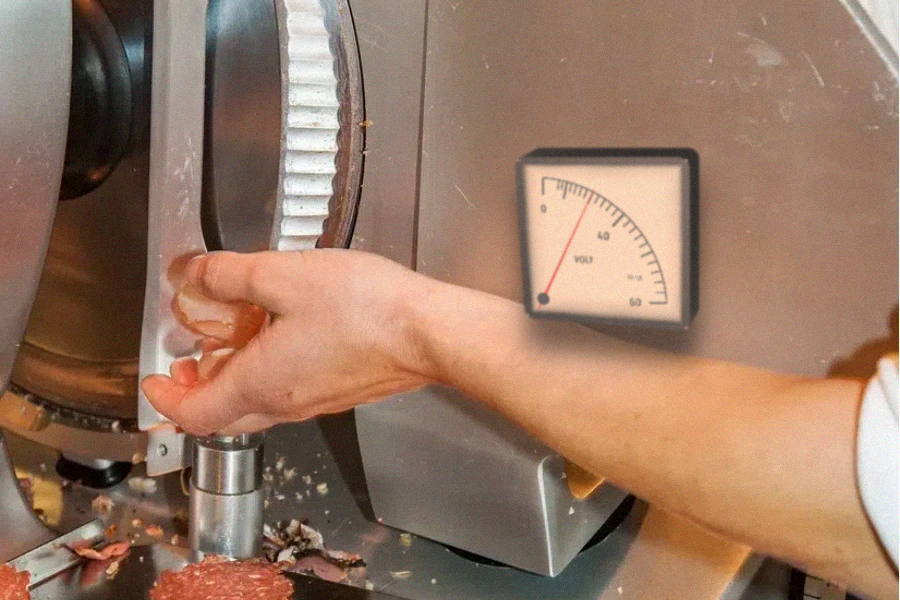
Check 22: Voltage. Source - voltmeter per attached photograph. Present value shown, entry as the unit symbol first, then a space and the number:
V 30
